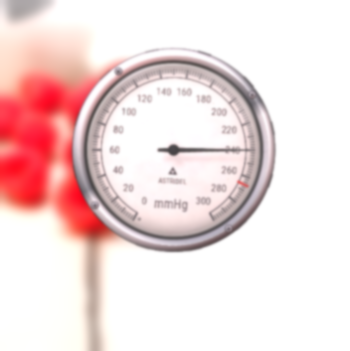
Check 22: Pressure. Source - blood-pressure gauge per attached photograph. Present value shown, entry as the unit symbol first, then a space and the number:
mmHg 240
